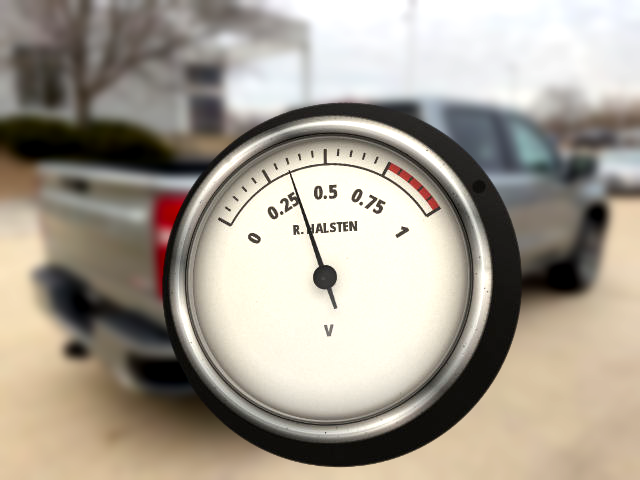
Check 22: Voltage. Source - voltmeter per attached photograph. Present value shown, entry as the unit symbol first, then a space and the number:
V 0.35
